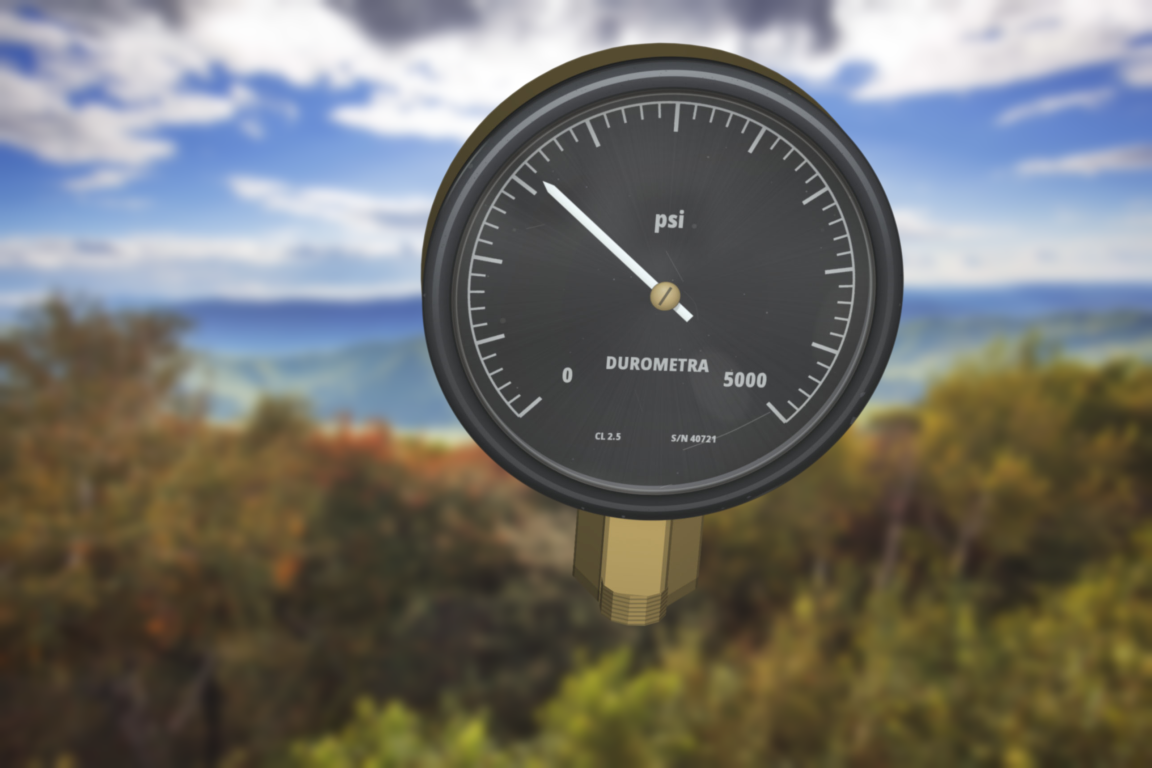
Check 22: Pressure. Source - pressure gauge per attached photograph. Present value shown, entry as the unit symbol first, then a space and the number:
psi 1600
